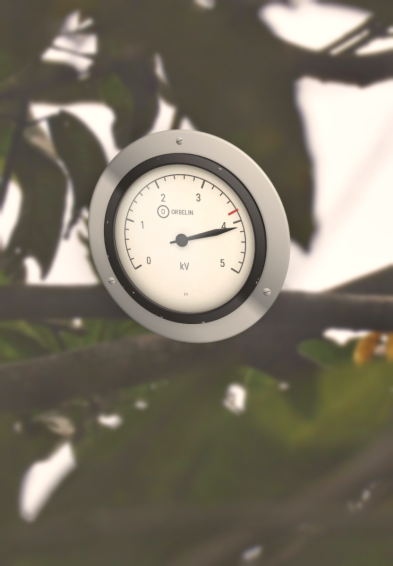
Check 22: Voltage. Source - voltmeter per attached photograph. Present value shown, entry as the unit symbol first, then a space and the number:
kV 4.1
